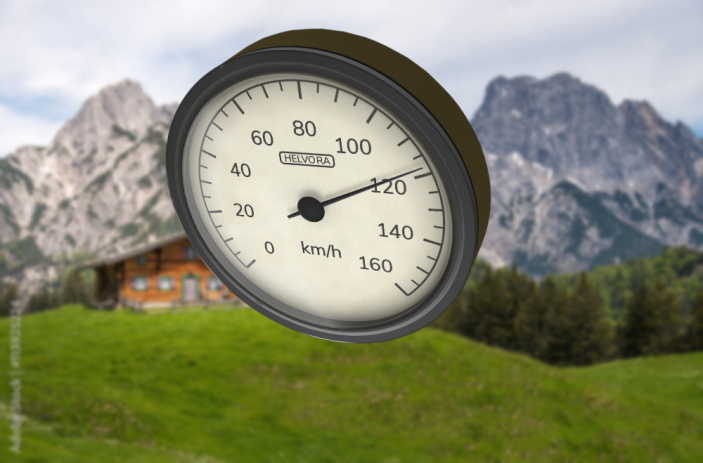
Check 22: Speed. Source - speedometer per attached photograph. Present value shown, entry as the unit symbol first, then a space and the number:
km/h 117.5
